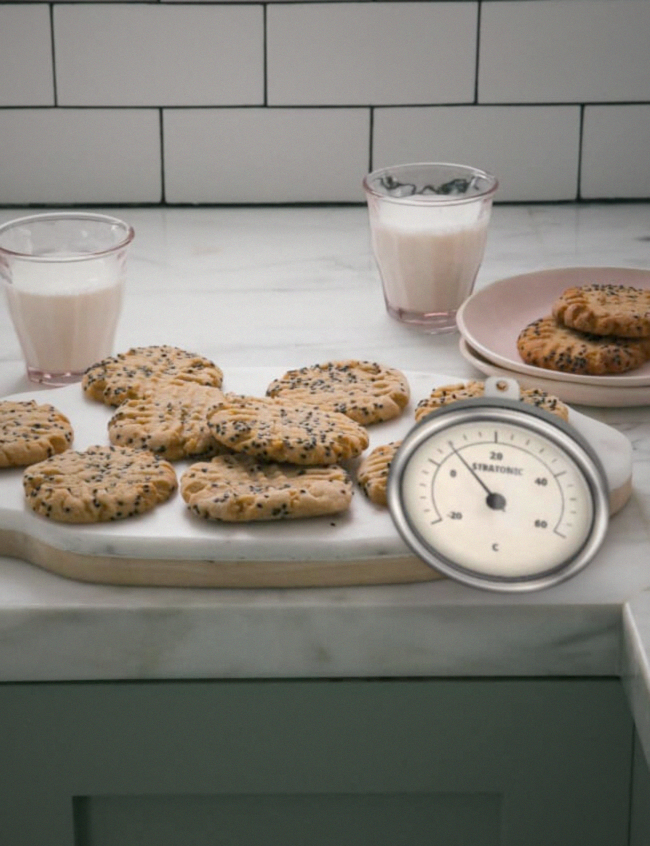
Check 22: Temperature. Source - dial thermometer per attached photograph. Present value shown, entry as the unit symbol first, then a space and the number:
°C 8
